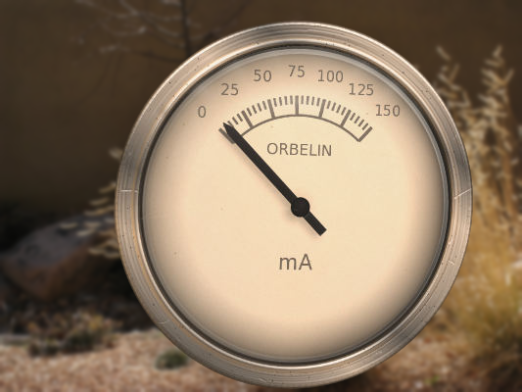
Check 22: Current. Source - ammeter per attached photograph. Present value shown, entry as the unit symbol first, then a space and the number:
mA 5
